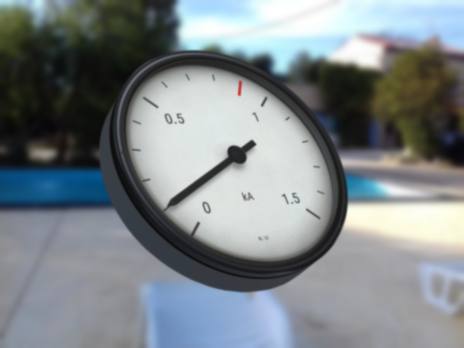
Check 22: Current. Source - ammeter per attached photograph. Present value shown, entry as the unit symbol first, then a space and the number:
kA 0.1
